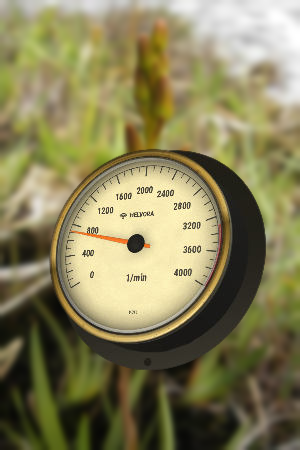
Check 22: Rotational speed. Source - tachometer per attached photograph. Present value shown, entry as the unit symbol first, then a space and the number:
rpm 700
